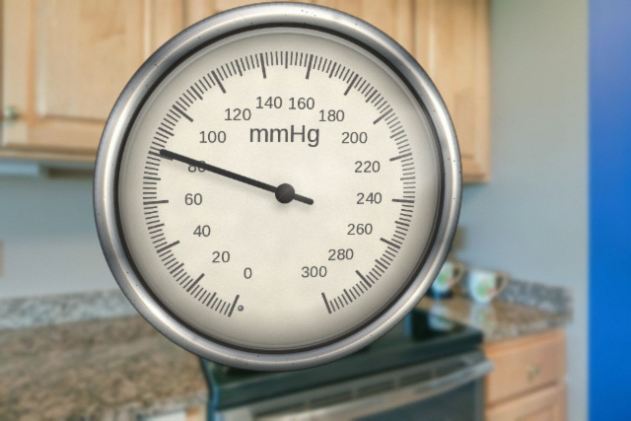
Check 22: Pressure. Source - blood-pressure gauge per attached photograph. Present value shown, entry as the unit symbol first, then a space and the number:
mmHg 82
